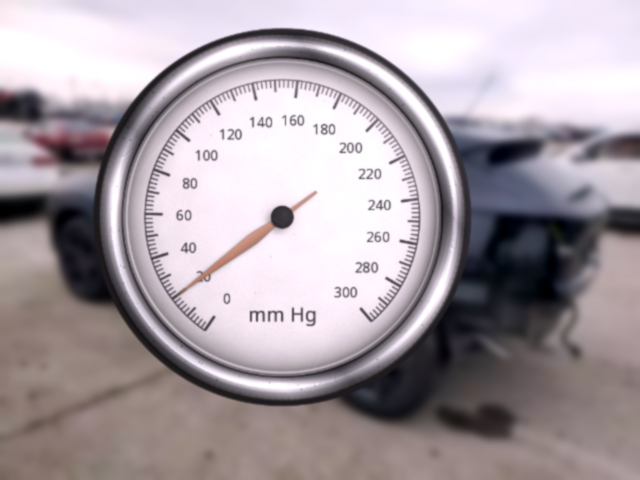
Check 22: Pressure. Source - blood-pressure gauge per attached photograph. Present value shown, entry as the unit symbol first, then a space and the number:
mmHg 20
